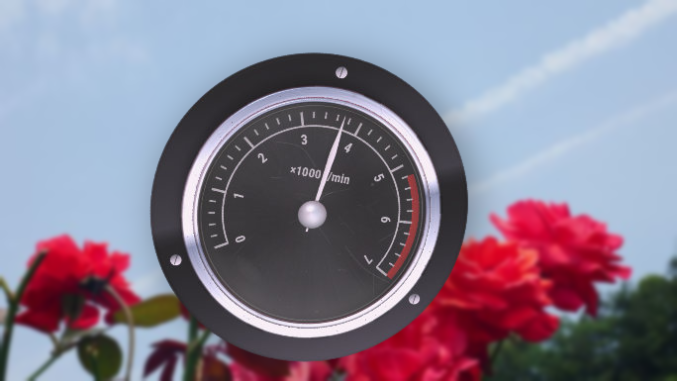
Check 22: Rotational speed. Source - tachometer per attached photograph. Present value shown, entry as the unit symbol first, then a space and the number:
rpm 3700
